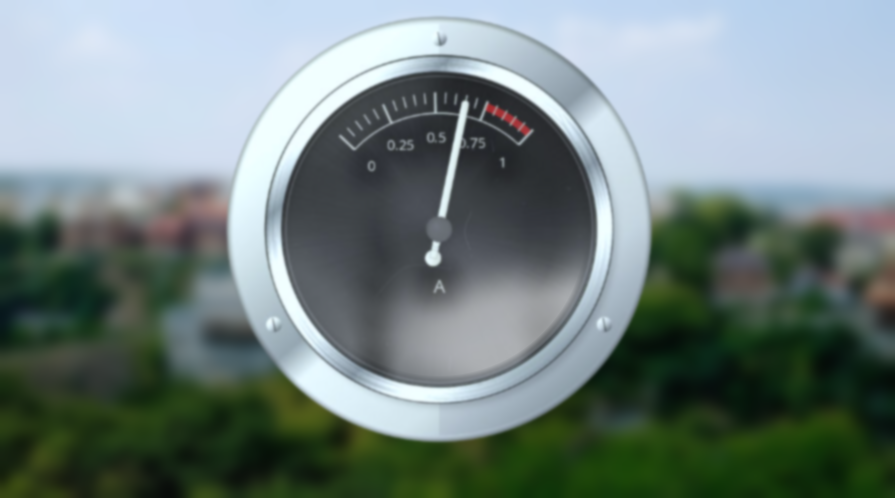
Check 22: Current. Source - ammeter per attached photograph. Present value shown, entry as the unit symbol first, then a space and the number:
A 0.65
